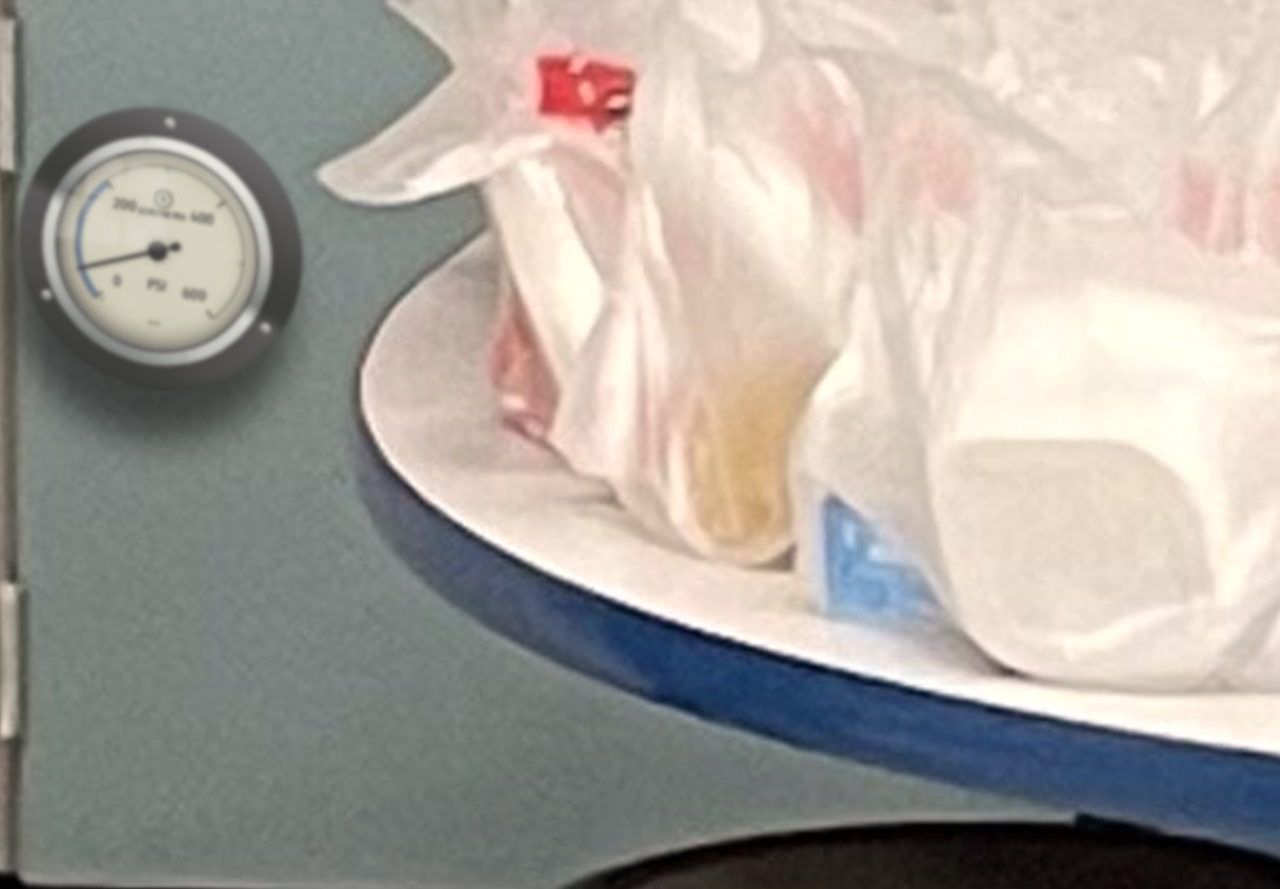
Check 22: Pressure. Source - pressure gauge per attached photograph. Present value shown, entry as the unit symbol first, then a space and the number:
psi 50
